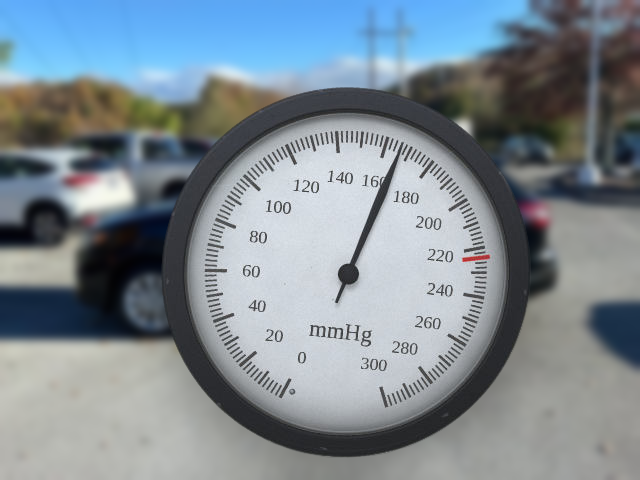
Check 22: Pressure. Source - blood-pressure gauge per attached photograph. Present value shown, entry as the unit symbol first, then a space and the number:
mmHg 166
